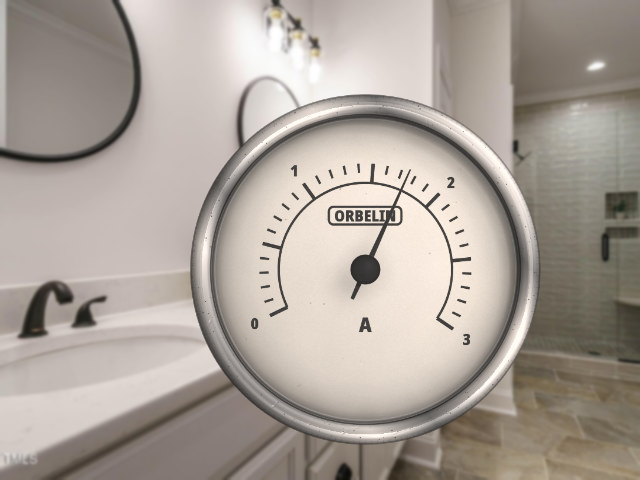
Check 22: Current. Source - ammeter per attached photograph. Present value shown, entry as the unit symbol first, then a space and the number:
A 1.75
